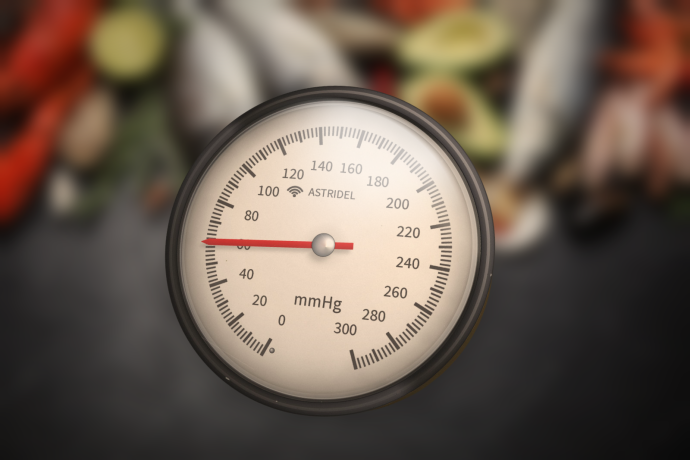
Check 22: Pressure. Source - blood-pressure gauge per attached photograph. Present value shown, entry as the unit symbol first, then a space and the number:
mmHg 60
